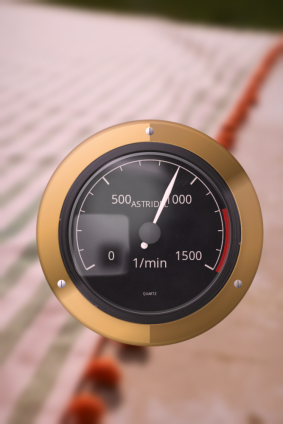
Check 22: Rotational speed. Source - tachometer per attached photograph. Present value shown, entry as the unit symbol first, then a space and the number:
rpm 900
